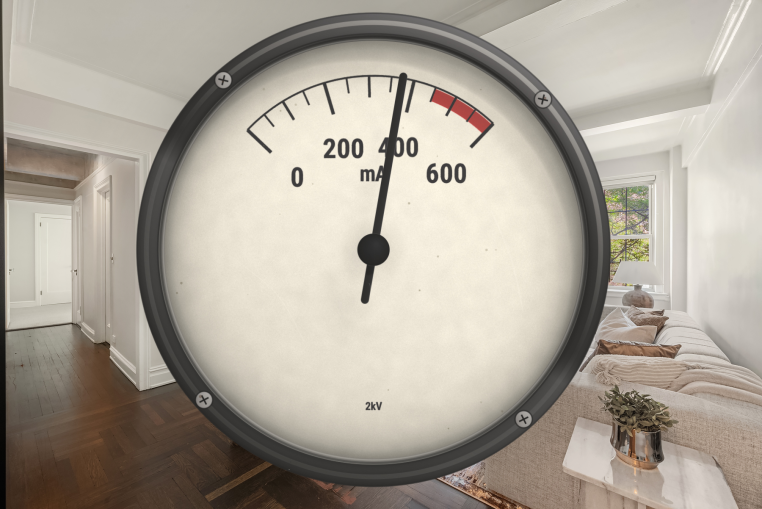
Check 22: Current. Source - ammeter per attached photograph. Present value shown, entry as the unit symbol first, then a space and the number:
mA 375
